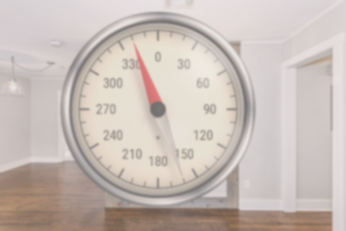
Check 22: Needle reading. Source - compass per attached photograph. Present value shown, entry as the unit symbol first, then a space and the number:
° 340
